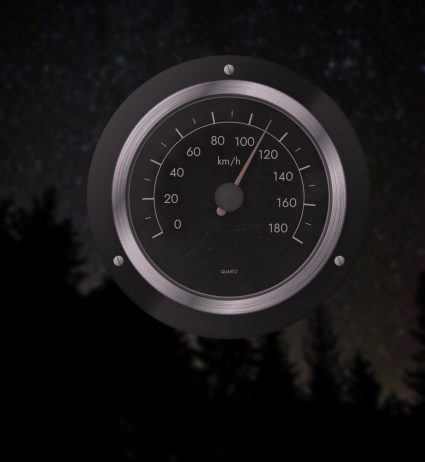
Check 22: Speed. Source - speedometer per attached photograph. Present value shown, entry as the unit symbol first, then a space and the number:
km/h 110
